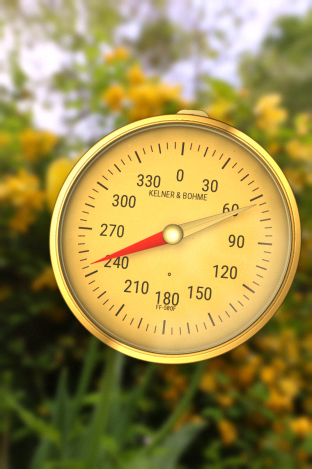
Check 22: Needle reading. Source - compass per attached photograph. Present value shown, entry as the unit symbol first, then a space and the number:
° 245
